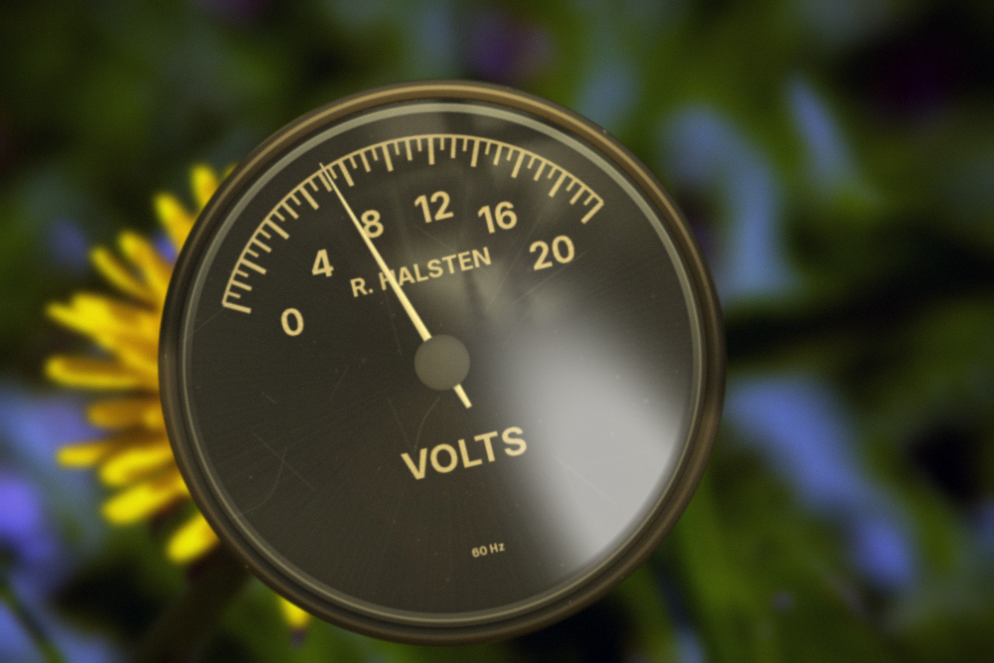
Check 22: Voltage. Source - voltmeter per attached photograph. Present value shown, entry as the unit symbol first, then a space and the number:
V 7.25
